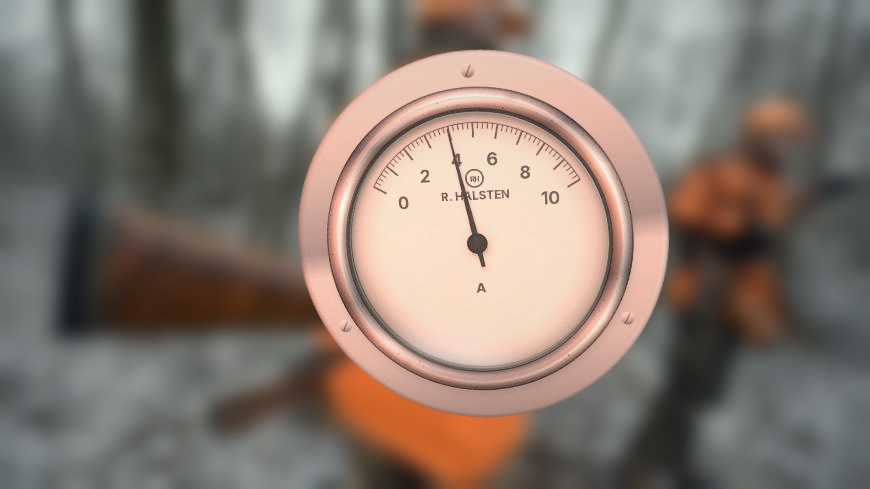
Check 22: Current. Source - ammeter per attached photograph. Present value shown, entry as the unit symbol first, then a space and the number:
A 4
